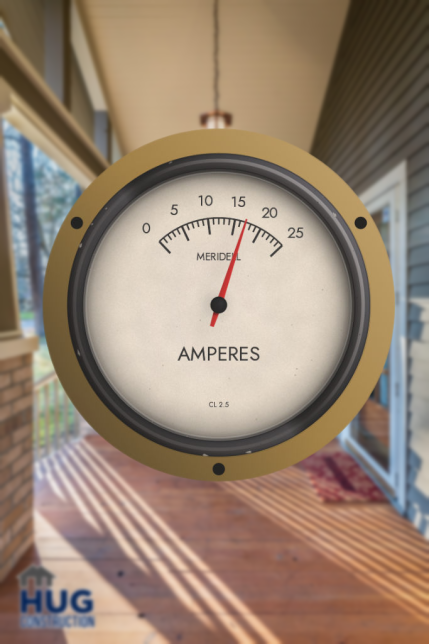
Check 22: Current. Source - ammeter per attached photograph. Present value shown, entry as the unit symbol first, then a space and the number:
A 17
